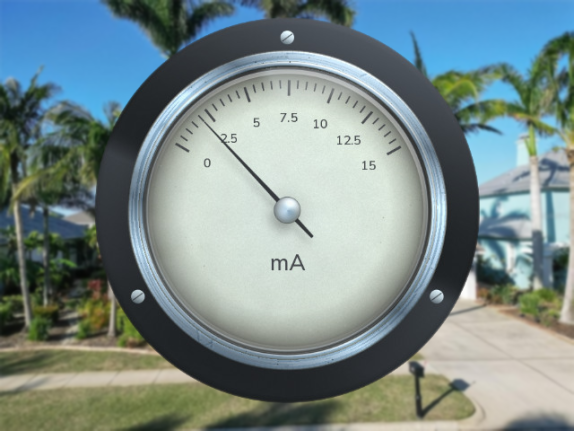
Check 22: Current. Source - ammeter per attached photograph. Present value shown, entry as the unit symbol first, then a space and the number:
mA 2
